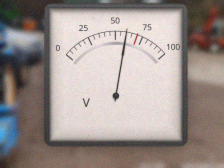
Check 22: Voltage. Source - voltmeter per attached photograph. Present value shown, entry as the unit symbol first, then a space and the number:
V 60
